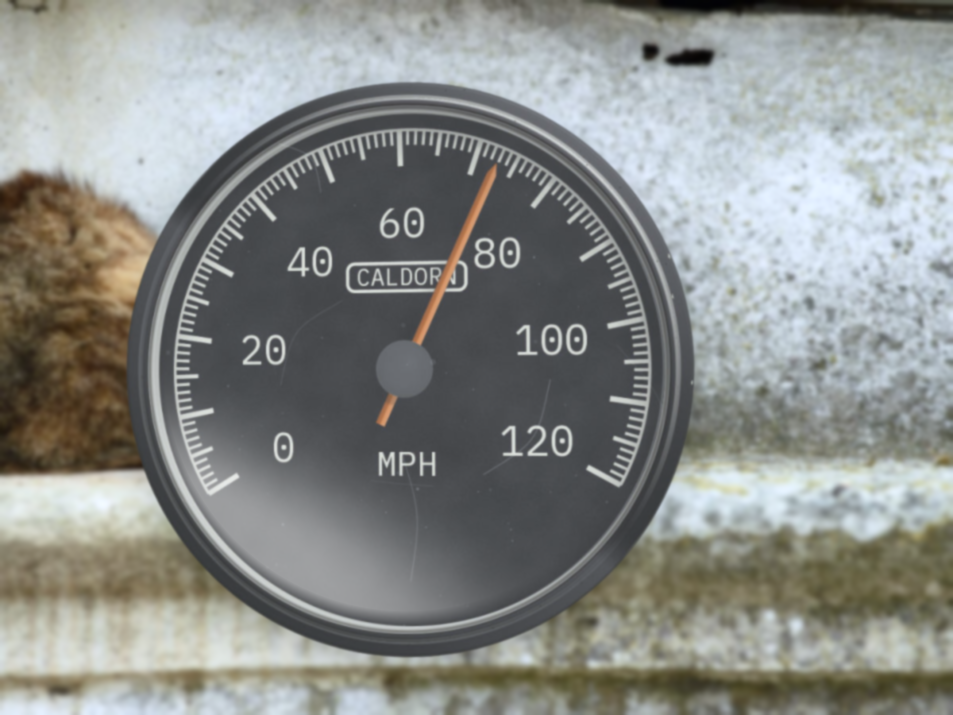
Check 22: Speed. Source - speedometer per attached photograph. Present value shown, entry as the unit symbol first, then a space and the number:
mph 73
